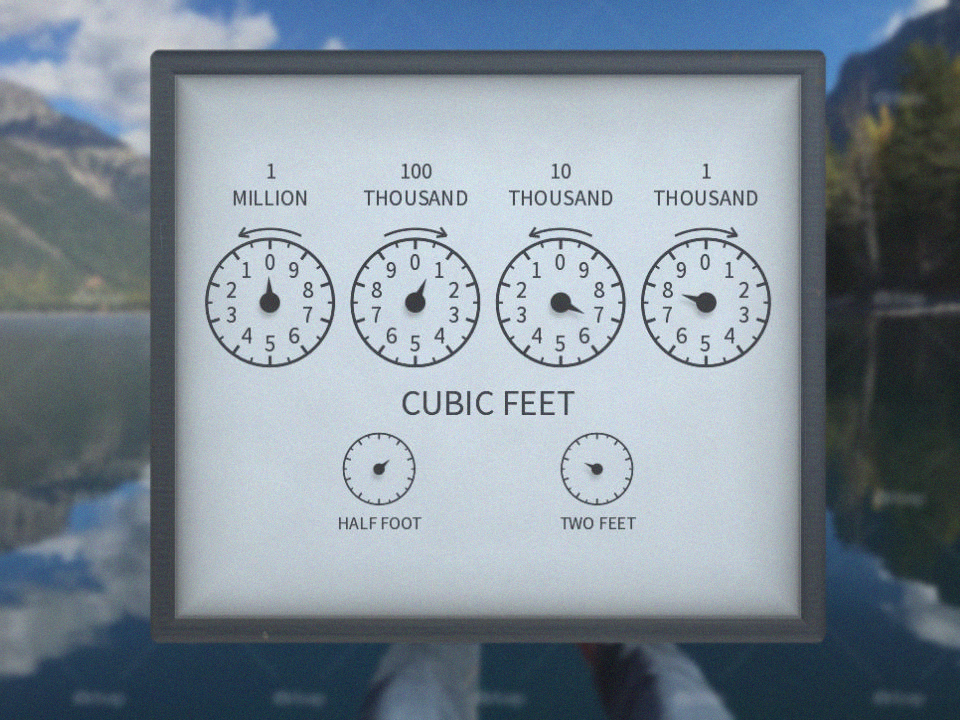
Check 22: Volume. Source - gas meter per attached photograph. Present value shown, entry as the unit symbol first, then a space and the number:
ft³ 6800
